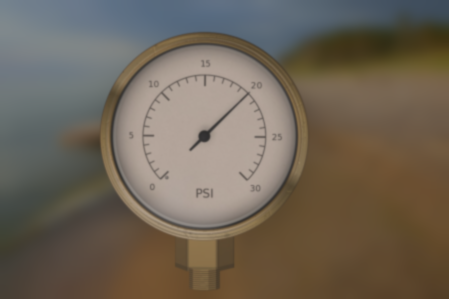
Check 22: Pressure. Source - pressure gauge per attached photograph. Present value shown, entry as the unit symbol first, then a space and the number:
psi 20
